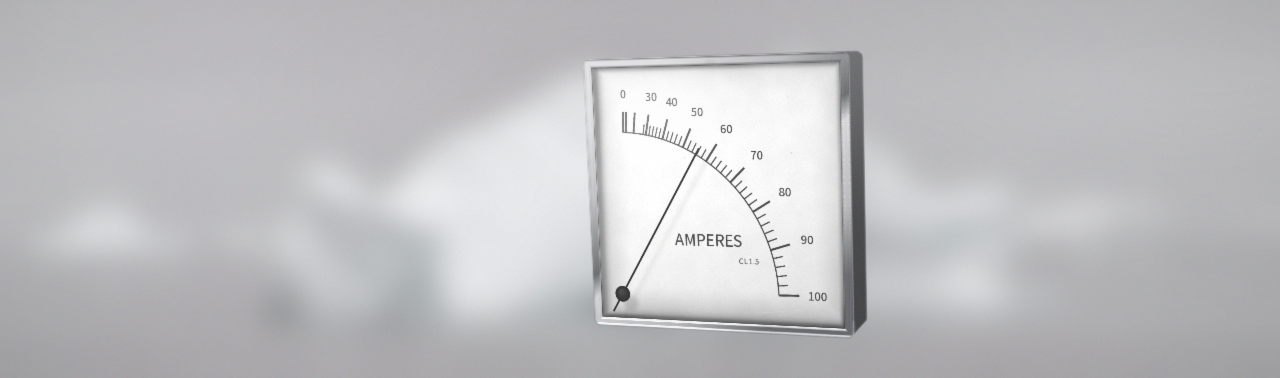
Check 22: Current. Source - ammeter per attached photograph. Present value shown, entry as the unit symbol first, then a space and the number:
A 56
